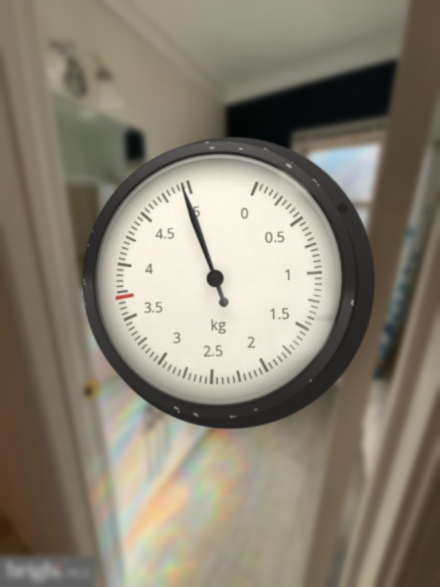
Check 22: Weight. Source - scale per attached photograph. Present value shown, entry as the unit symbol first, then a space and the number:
kg 4.95
